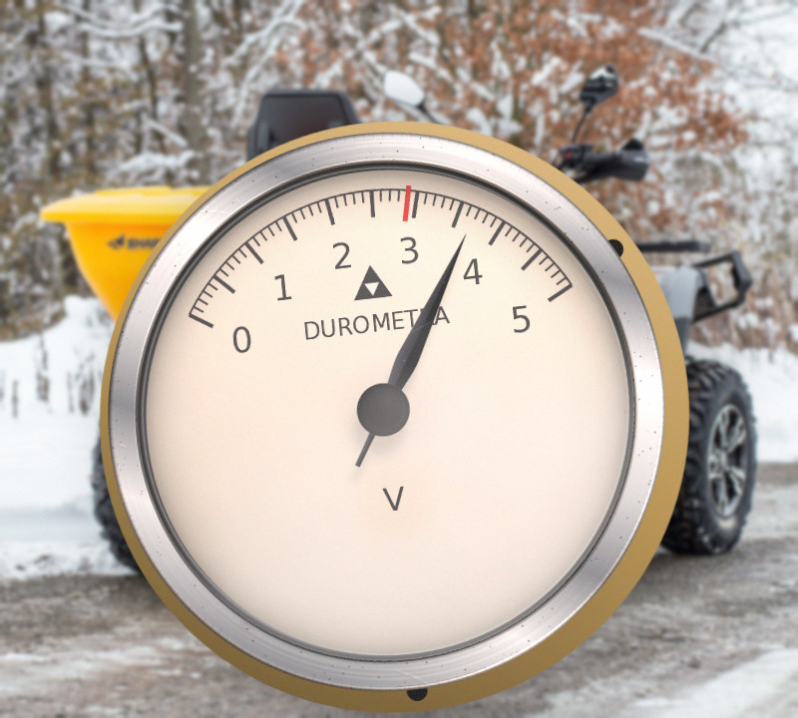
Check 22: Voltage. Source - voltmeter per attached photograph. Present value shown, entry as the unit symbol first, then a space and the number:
V 3.7
